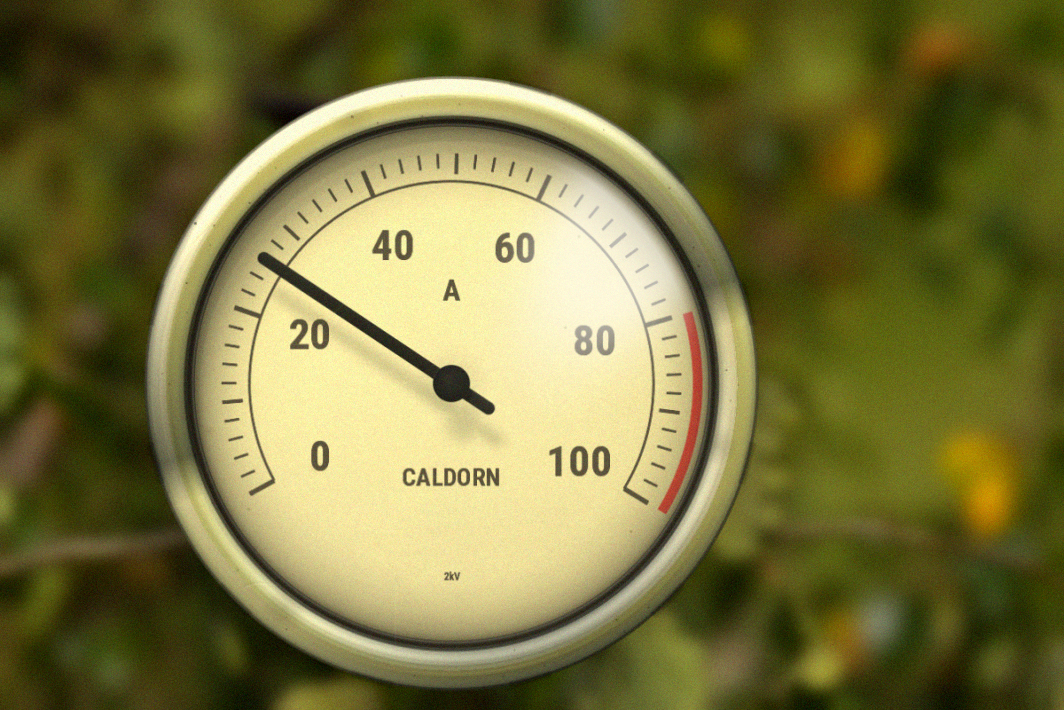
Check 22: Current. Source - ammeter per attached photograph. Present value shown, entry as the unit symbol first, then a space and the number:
A 26
